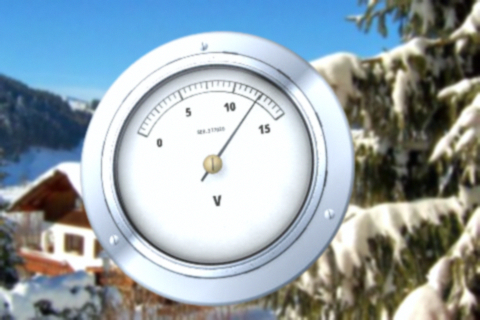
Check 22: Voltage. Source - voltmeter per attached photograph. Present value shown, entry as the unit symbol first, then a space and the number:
V 12.5
